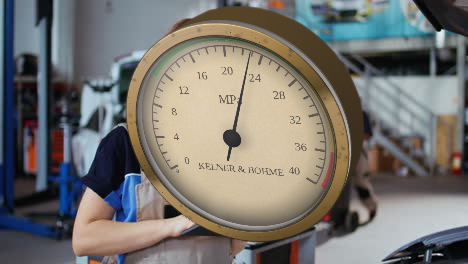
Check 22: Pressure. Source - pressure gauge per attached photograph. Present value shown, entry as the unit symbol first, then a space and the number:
MPa 23
